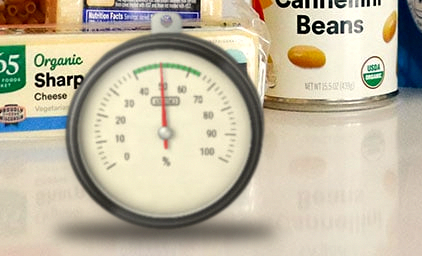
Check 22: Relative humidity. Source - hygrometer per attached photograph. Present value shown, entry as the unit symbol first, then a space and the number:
% 50
